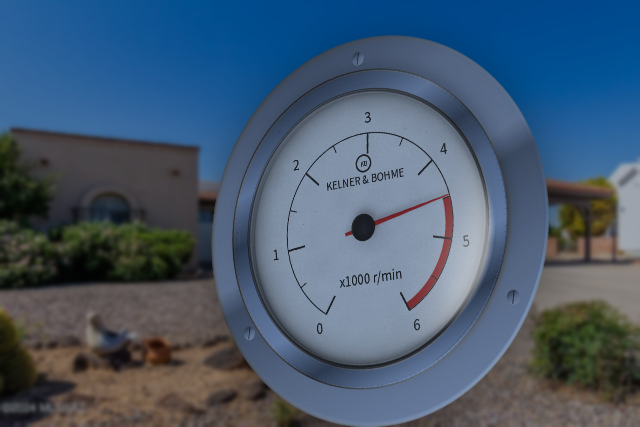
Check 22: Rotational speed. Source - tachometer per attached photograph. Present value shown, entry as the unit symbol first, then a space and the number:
rpm 4500
